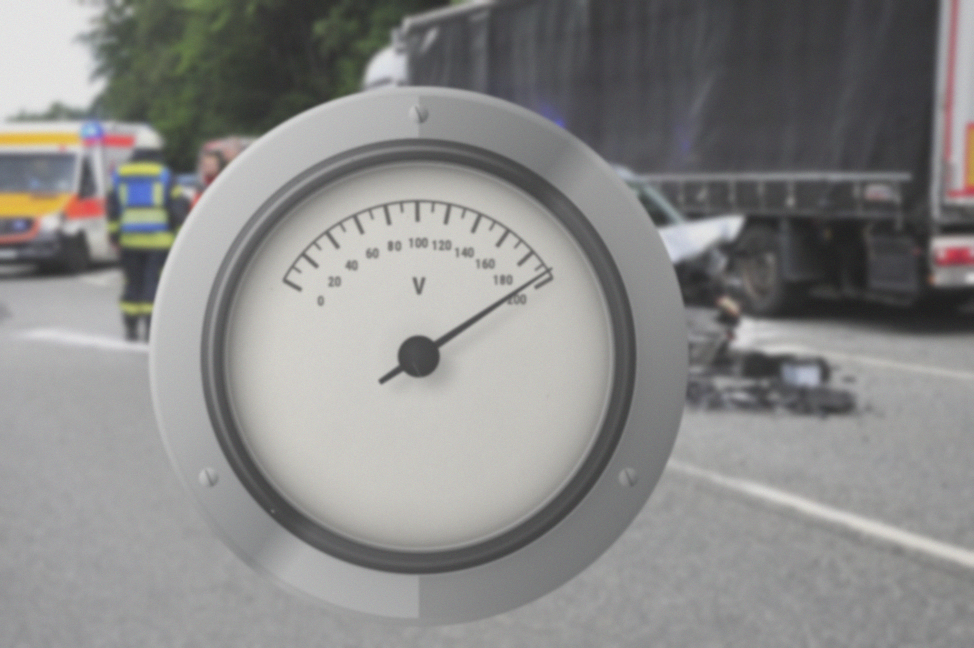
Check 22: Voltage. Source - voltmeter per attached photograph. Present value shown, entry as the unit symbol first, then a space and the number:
V 195
